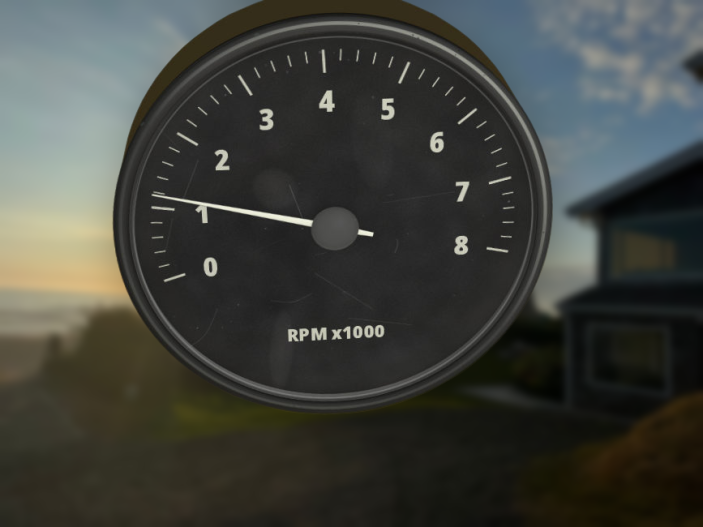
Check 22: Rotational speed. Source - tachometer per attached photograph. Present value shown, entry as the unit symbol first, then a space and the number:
rpm 1200
